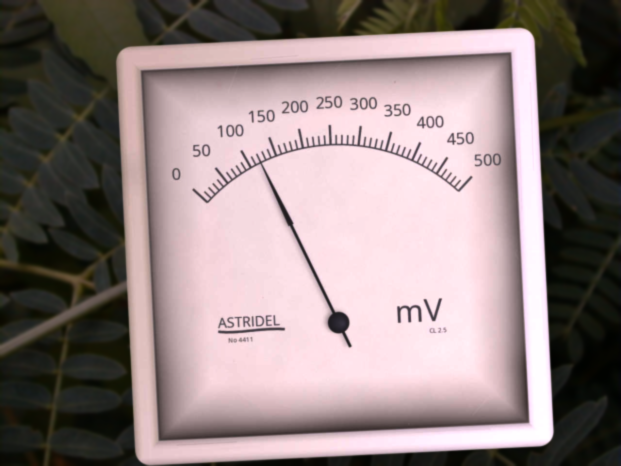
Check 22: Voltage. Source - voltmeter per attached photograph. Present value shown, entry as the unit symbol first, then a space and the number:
mV 120
